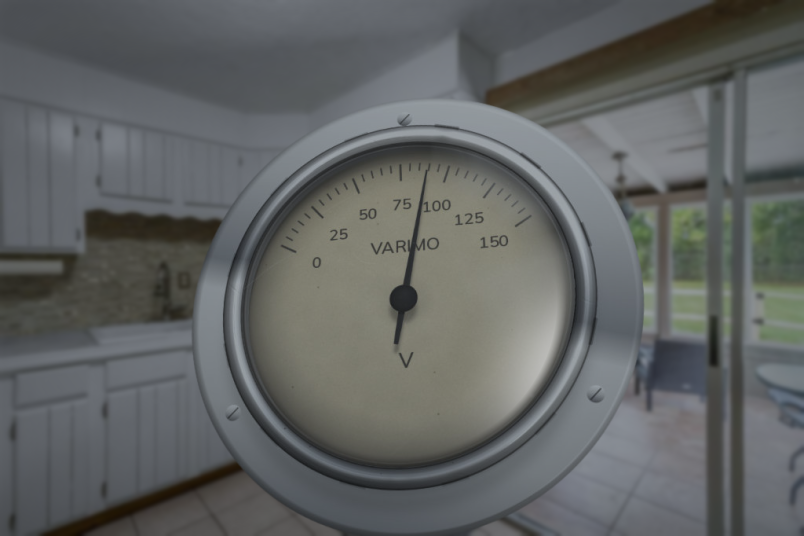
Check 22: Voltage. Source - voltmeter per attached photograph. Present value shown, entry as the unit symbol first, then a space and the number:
V 90
